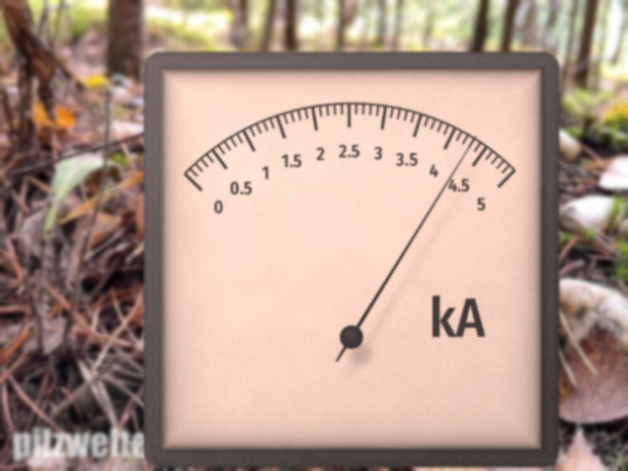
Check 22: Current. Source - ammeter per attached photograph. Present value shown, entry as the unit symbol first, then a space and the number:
kA 4.3
